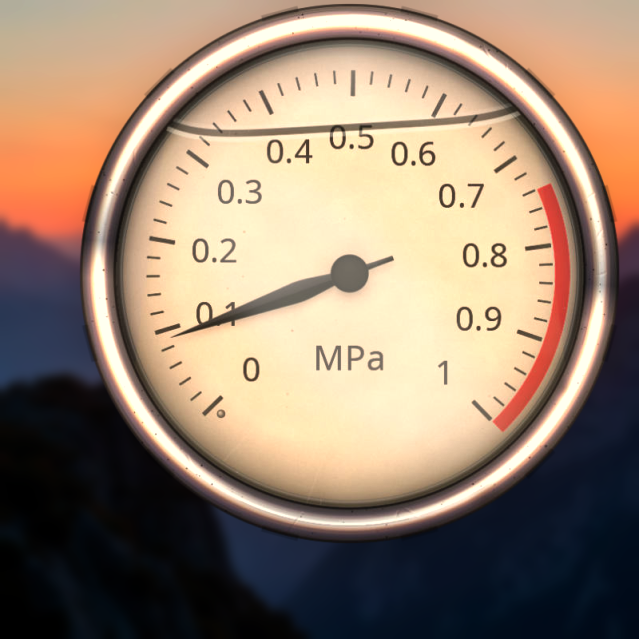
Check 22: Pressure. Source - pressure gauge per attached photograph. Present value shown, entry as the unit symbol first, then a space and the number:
MPa 0.09
